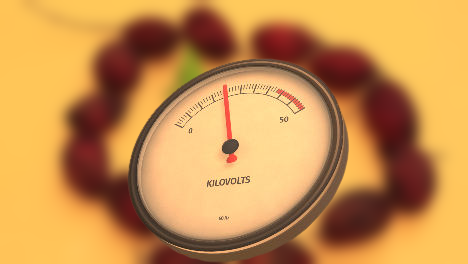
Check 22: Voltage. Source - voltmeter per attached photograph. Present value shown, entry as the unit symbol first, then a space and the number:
kV 20
